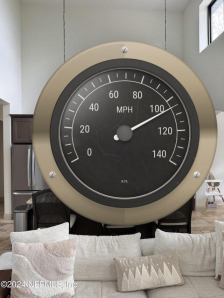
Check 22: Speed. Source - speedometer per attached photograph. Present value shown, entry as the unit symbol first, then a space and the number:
mph 105
